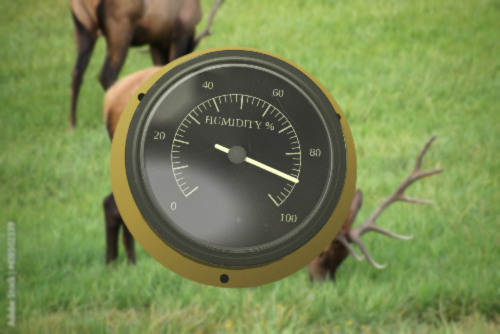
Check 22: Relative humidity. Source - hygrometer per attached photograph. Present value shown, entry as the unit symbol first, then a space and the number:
% 90
